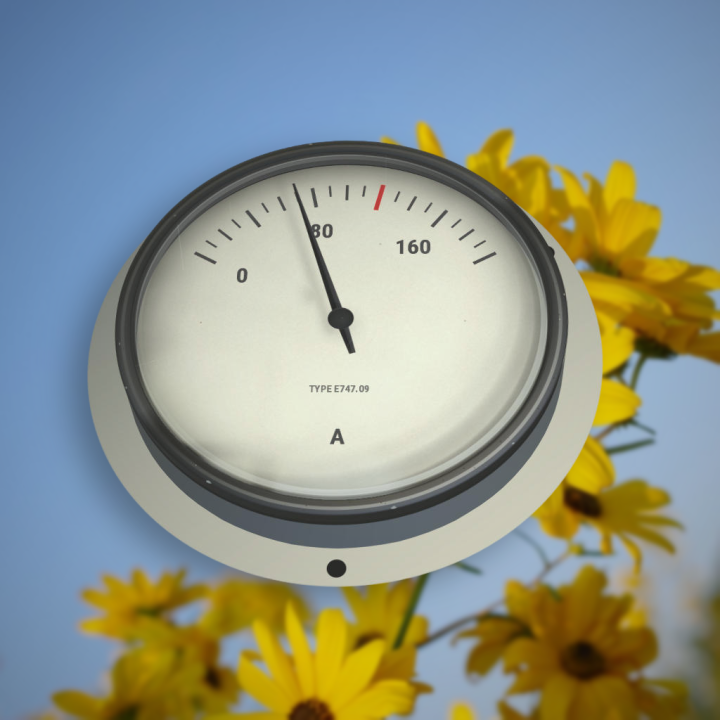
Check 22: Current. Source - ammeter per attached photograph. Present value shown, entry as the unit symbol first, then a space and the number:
A 70
